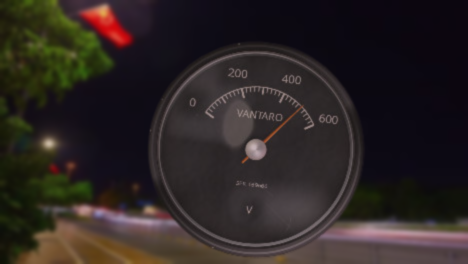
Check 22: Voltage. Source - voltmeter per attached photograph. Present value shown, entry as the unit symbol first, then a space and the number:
V 500
